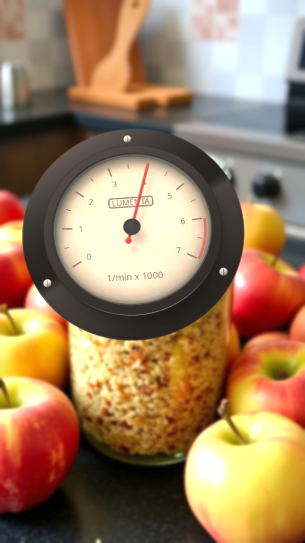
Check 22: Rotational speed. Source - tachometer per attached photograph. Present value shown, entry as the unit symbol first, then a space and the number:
rpm 4000
